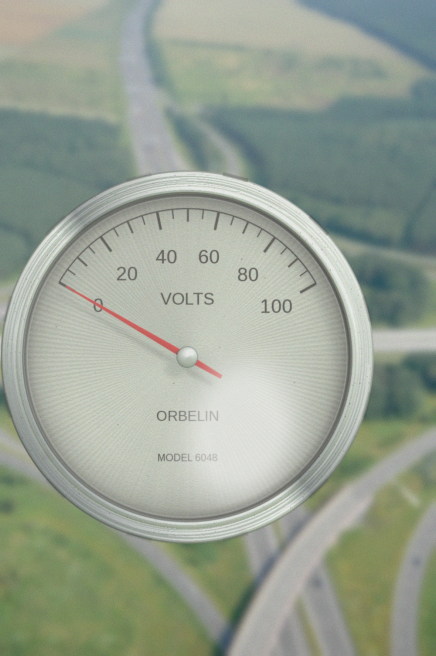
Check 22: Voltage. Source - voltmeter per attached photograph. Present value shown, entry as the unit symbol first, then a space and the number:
V 0
